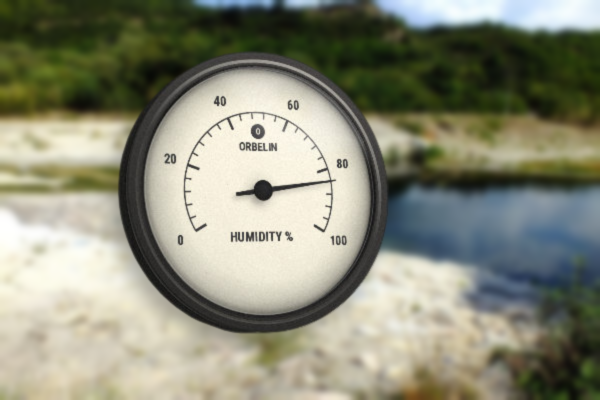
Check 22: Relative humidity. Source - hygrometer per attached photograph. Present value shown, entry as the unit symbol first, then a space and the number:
% 84
